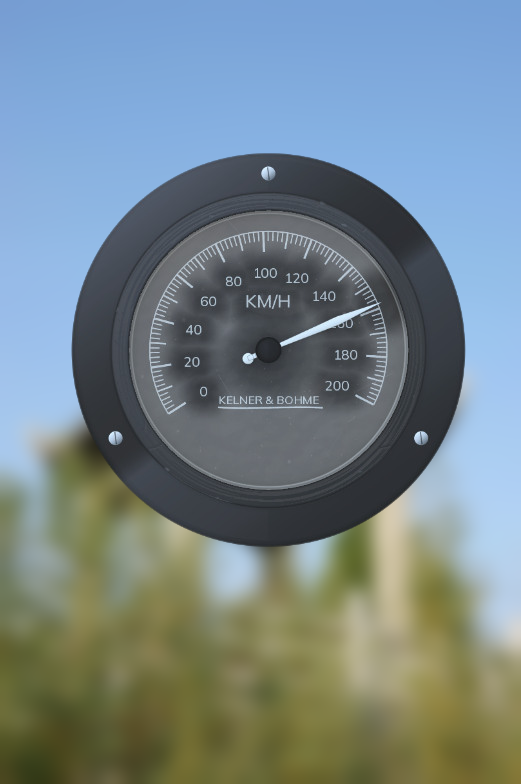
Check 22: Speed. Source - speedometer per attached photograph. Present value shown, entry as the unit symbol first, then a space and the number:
km/h 158
